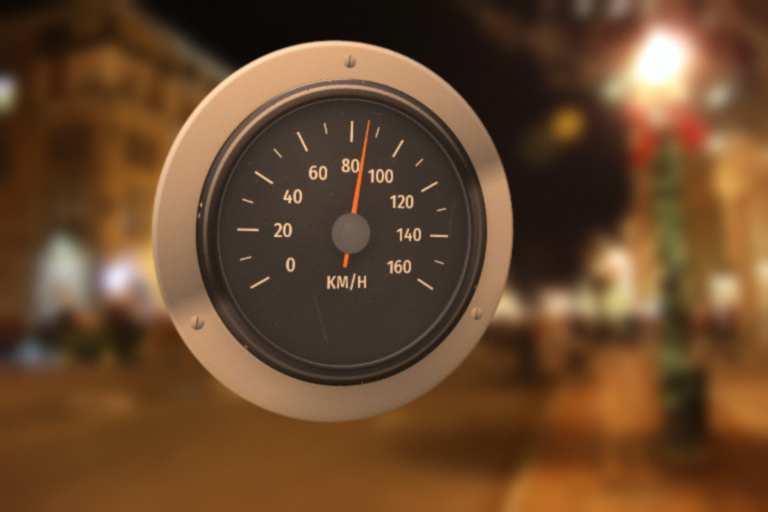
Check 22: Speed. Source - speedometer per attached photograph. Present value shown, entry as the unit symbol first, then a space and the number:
km/h 85
